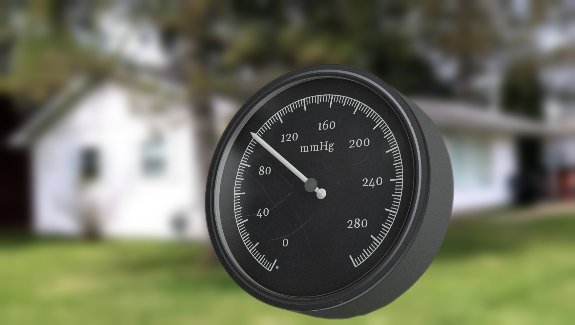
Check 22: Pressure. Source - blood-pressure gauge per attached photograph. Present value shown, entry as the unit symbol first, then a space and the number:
mmHg 100
